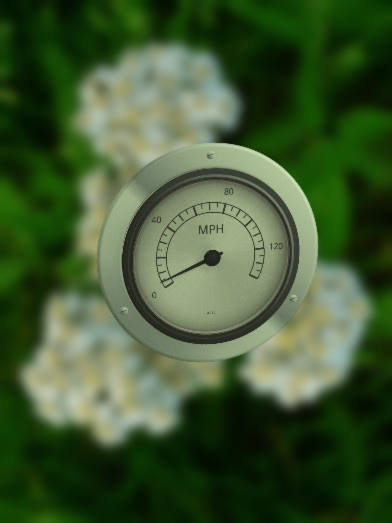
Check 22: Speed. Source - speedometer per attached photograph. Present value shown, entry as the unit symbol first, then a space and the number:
mph 5
